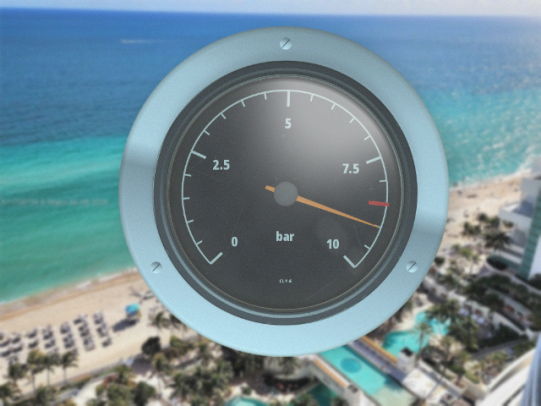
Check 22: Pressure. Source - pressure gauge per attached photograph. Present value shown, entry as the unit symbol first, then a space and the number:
bar 9
